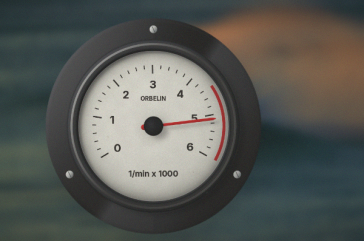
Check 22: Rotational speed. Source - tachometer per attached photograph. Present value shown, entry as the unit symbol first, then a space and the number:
rpm 5100
